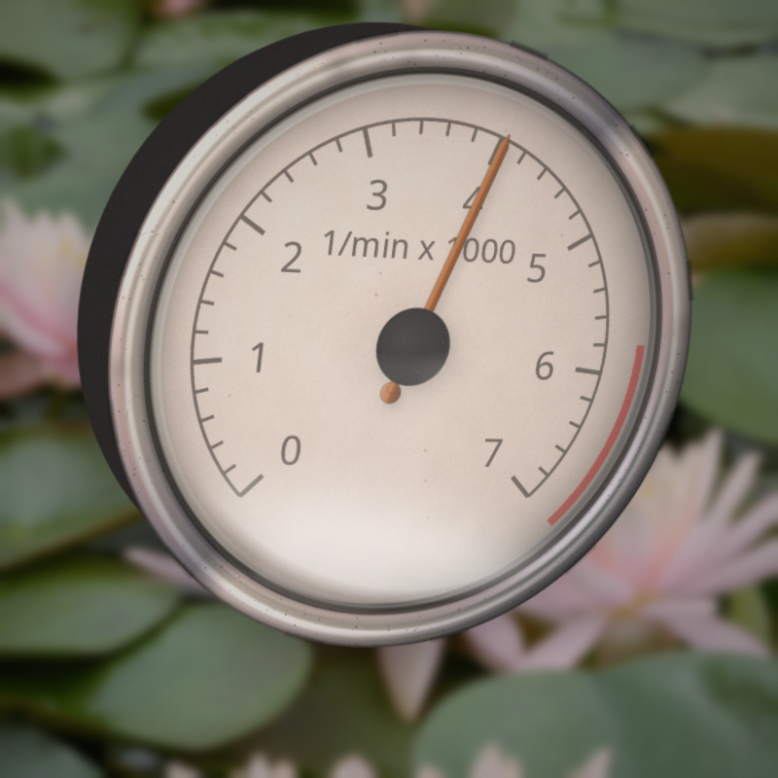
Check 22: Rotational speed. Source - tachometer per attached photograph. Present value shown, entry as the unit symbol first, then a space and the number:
rpm 4000
